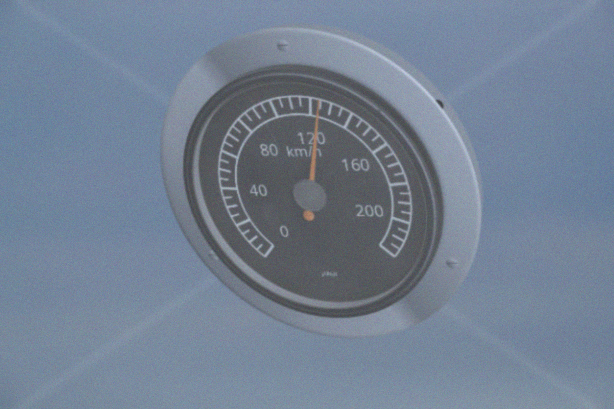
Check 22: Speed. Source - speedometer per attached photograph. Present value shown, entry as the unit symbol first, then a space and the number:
km/h 125
